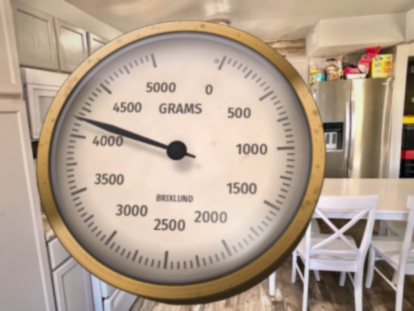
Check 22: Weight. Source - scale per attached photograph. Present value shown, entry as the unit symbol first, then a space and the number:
g 4150
